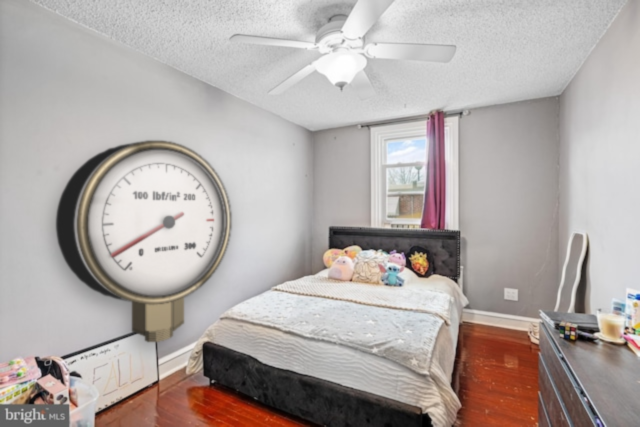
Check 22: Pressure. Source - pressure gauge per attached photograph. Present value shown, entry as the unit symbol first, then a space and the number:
psi 20
